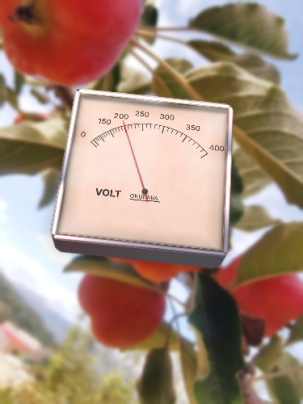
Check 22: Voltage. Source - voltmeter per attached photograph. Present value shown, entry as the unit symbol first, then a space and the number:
V 200
